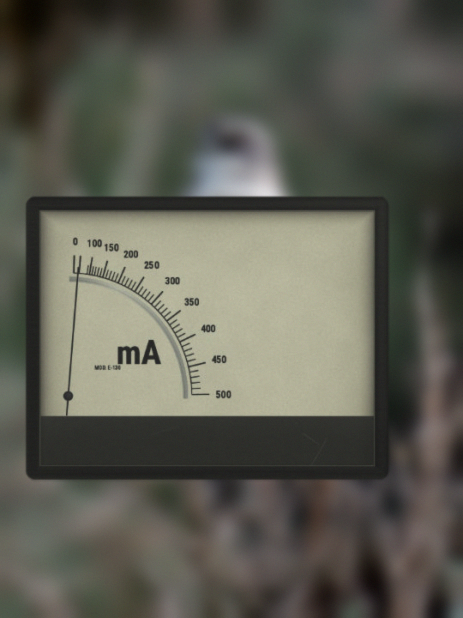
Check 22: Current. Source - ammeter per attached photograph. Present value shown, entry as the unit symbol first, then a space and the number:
mA 50
